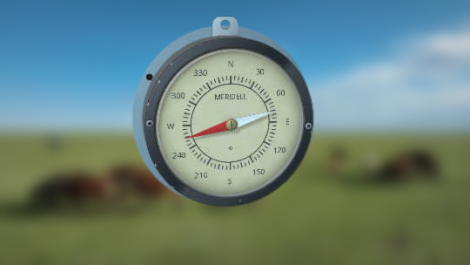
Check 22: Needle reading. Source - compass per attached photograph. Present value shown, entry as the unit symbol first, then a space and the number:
° 255
